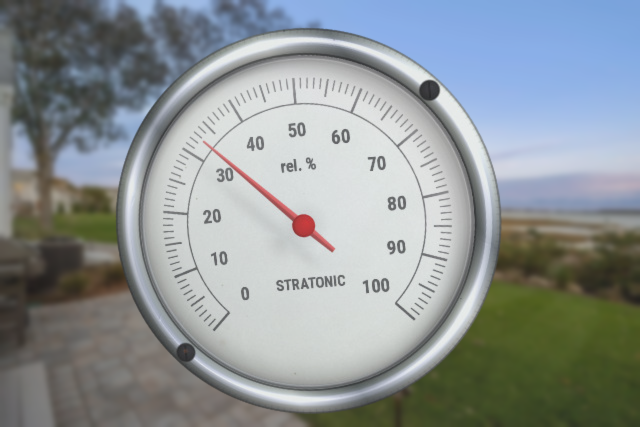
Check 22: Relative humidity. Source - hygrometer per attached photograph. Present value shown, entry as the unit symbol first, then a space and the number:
% 33
